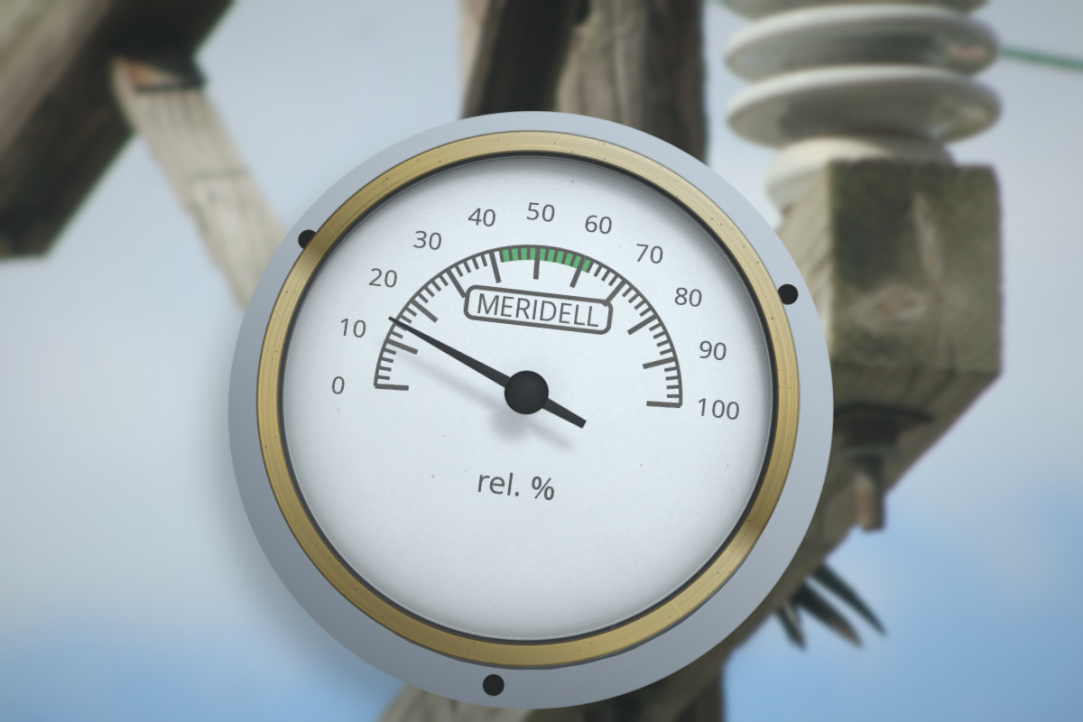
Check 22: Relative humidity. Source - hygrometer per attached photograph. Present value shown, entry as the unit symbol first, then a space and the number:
% 14
